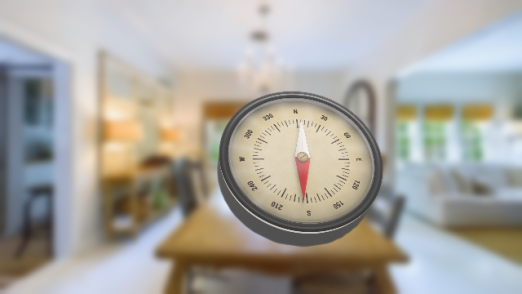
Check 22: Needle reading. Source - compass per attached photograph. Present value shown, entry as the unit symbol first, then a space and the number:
° 185
